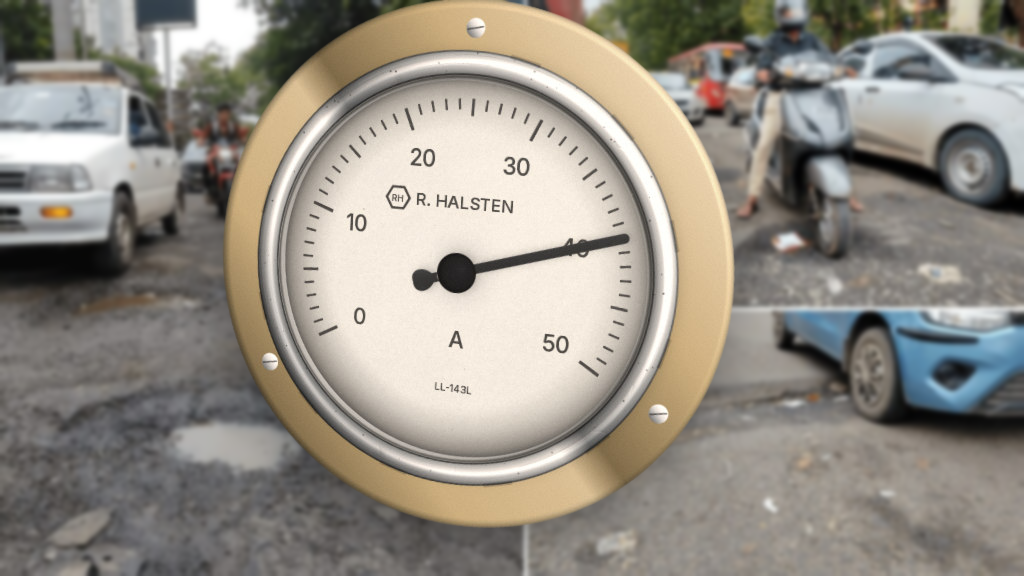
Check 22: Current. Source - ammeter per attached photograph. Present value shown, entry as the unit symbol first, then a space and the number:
A 40
